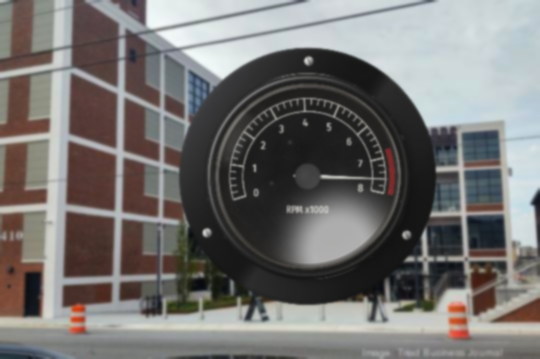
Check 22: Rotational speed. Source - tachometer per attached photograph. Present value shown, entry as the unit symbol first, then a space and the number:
rpm 7600
